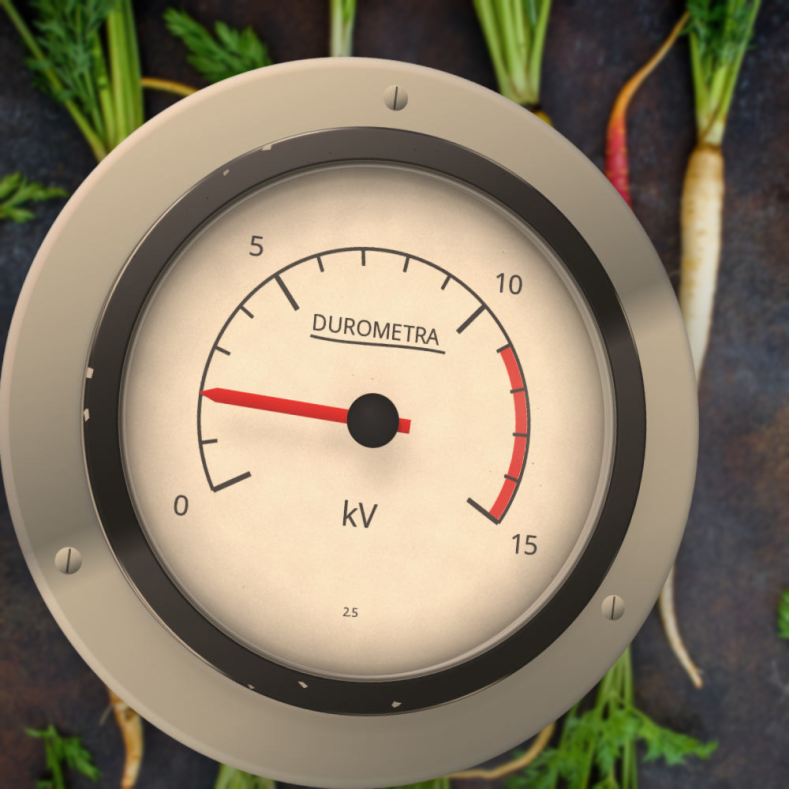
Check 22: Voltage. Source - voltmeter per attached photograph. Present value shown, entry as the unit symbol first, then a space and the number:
kV 2
